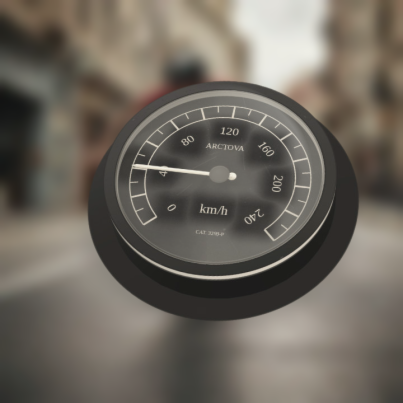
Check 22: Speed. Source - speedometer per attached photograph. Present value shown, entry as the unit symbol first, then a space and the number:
km/h 40
